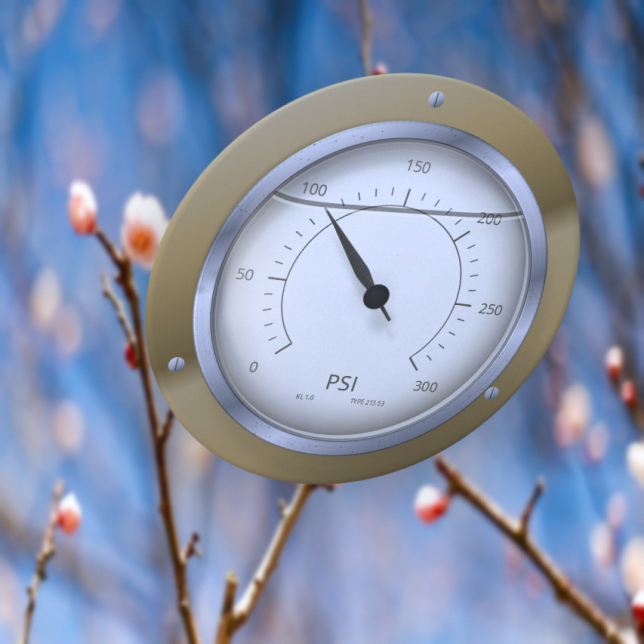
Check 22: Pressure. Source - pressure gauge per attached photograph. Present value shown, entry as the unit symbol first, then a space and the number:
psi 100
